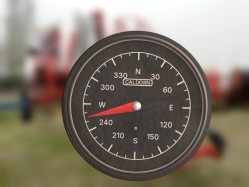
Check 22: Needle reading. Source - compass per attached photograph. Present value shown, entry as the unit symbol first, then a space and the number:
° 255
